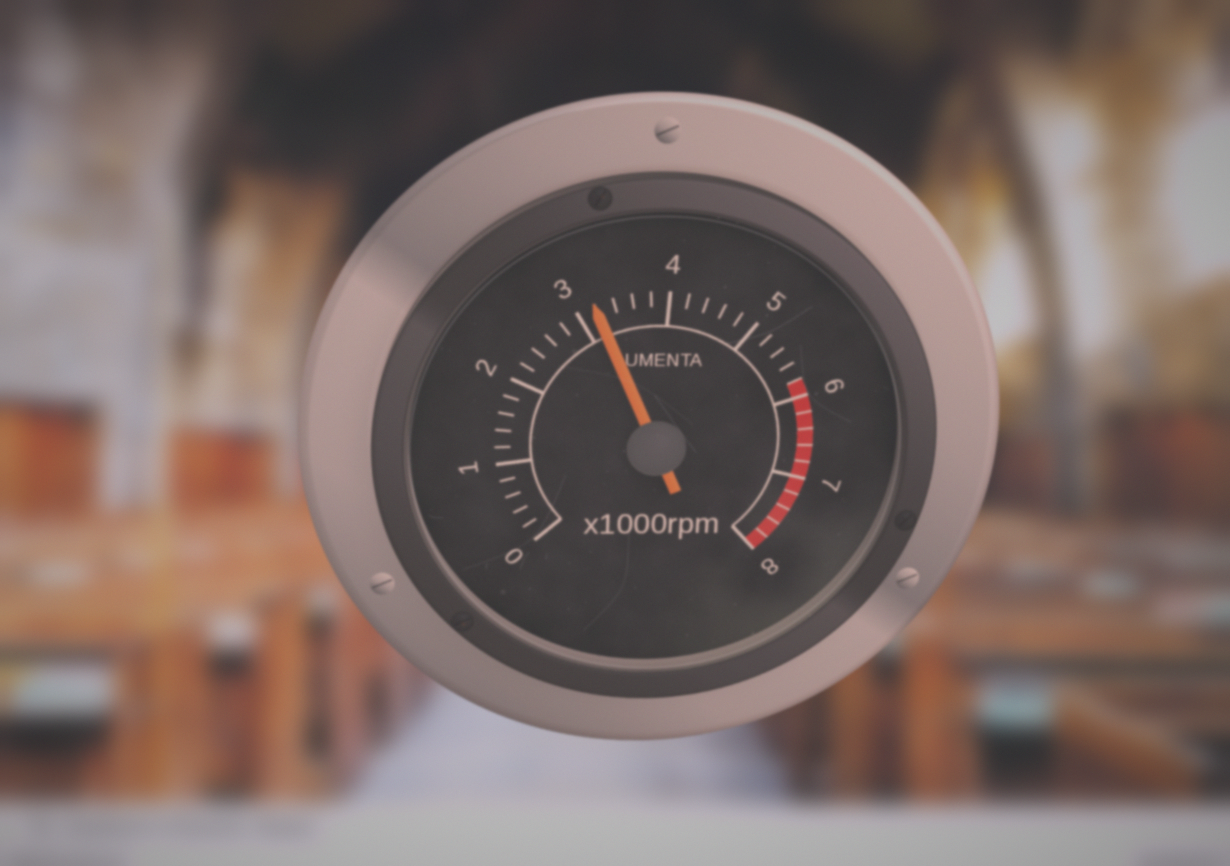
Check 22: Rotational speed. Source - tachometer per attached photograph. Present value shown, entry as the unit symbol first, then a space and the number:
rpm 3200
